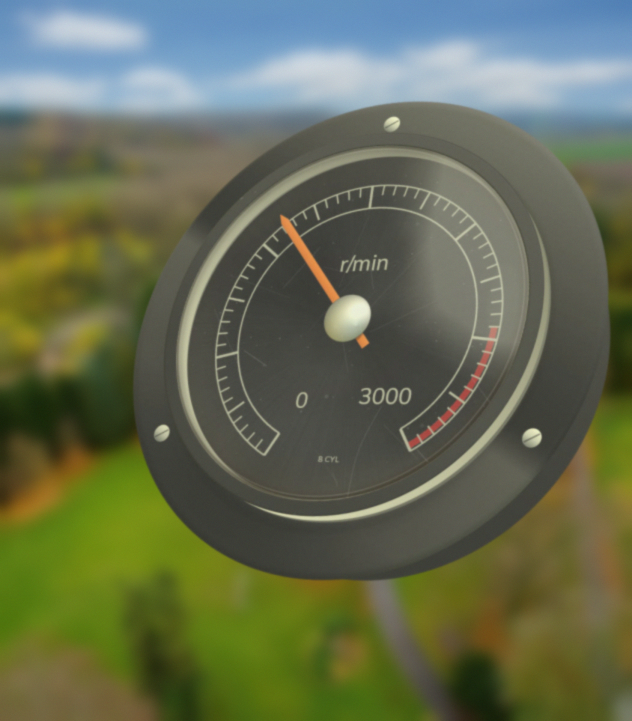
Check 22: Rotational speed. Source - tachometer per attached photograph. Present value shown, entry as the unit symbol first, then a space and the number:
rpm 1125
